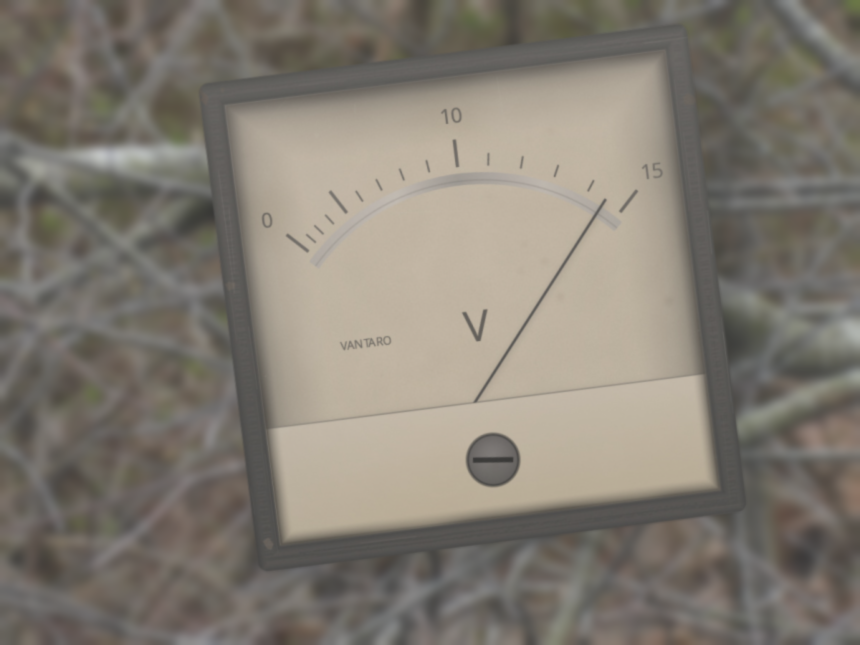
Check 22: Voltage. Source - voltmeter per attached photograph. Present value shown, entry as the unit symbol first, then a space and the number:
V 14.5
